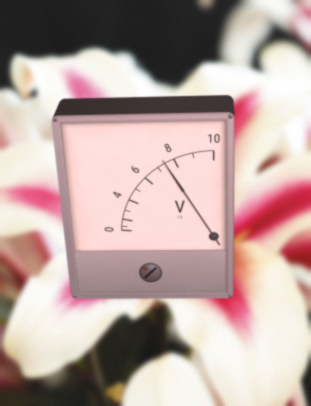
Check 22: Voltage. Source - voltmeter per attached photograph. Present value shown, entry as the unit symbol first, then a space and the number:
V 7.5
